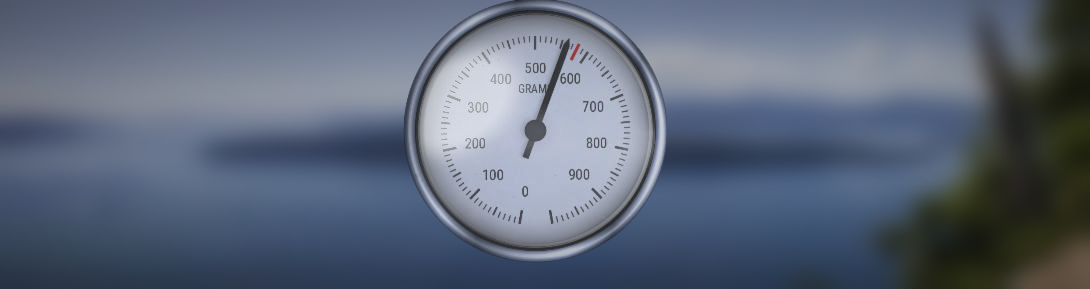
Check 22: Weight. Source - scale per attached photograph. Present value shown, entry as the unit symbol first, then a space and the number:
g 560
